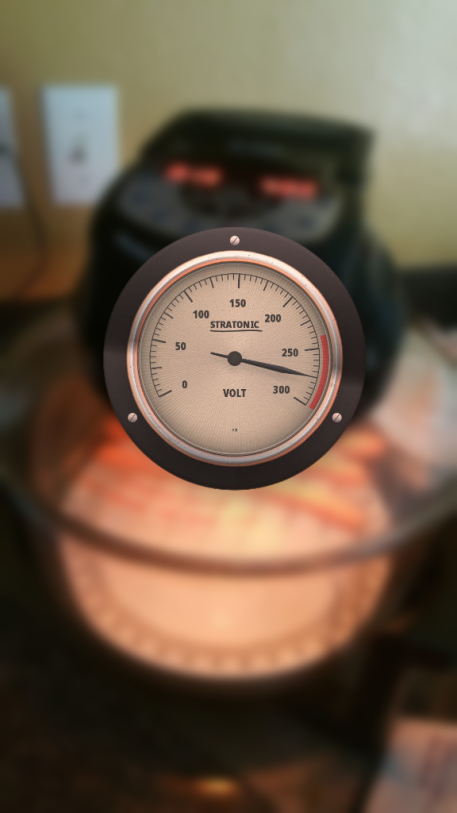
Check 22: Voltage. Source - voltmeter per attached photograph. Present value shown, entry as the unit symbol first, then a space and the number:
V 275
